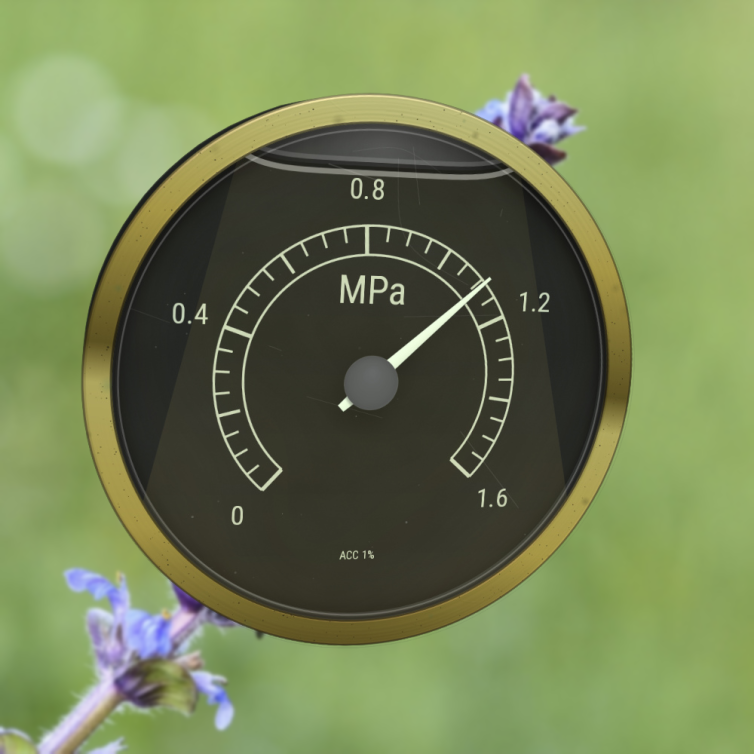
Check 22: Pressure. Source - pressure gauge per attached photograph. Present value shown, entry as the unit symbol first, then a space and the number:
MPa 1.1
